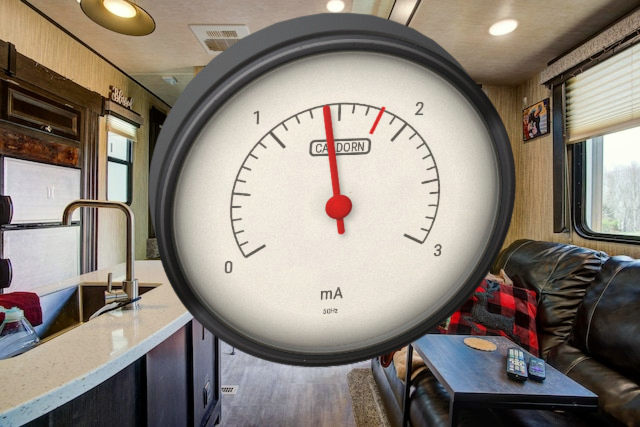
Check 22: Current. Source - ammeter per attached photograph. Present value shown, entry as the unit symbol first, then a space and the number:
mA 1.4
